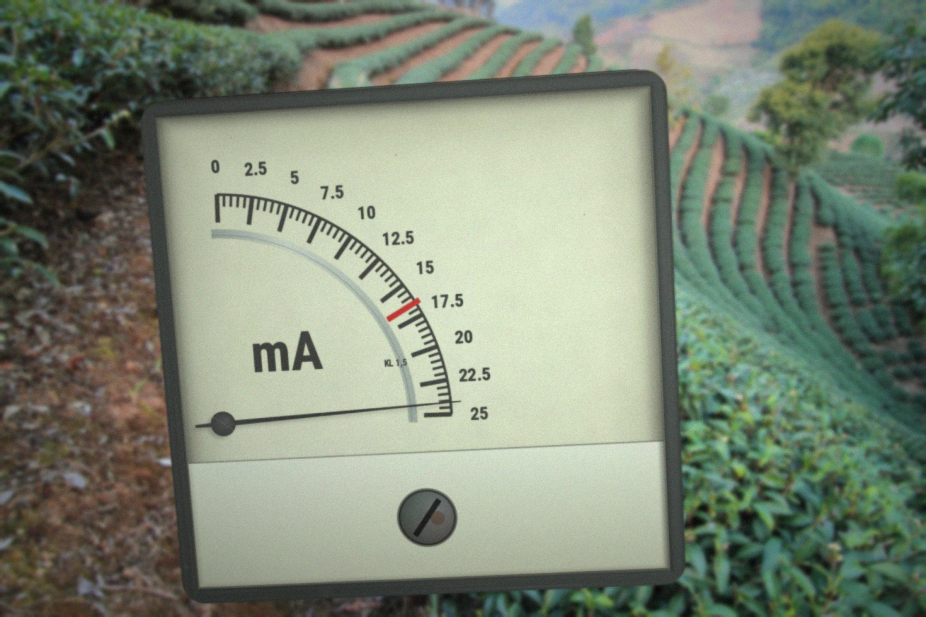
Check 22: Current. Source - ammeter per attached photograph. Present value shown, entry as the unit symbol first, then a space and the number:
mA 24
